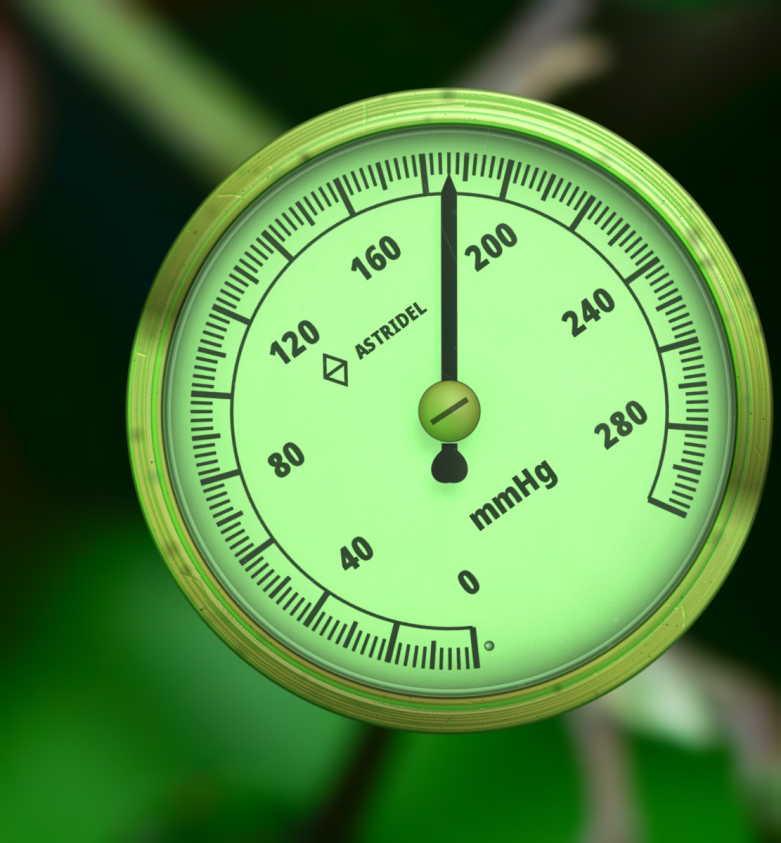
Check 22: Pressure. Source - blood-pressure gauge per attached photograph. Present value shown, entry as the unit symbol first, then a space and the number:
mmHg 186
